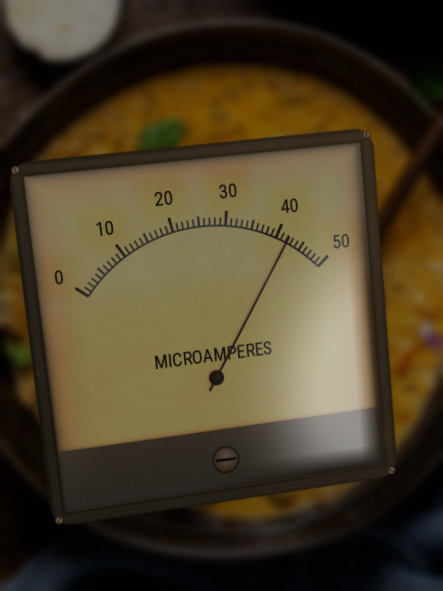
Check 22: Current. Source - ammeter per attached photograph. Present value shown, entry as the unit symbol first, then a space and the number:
µA 42
